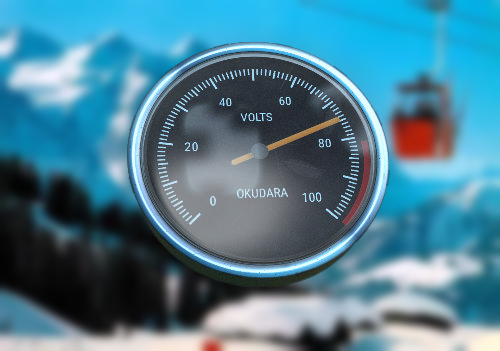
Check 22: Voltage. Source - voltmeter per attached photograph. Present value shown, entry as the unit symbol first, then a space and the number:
V 75
